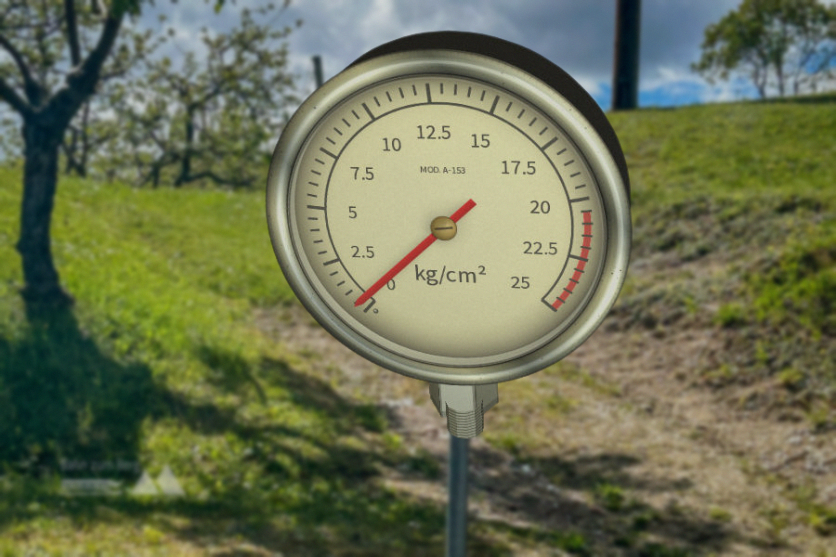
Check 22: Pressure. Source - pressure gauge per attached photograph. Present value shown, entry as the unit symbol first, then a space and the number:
kg/cm² 0.5
